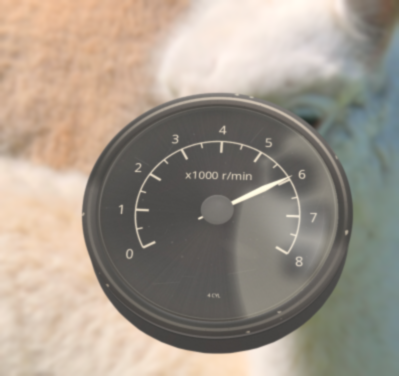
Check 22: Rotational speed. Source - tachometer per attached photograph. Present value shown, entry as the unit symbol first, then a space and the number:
rpm 6000
